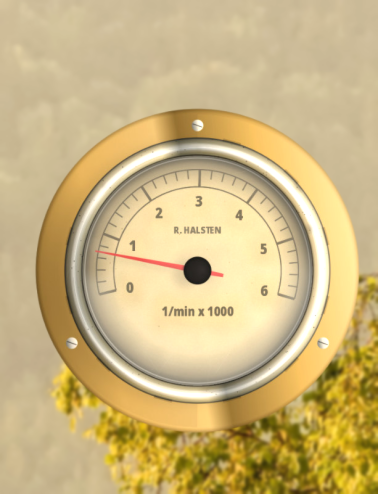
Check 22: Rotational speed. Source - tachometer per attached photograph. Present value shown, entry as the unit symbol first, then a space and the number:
rpm 700
